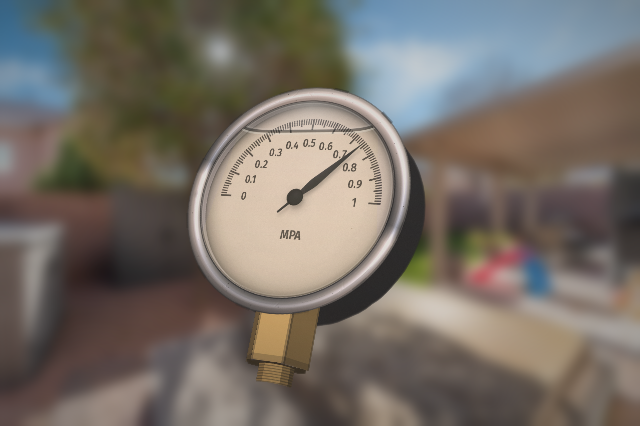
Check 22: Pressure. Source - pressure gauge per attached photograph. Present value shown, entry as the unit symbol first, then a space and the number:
MPa 0.75
